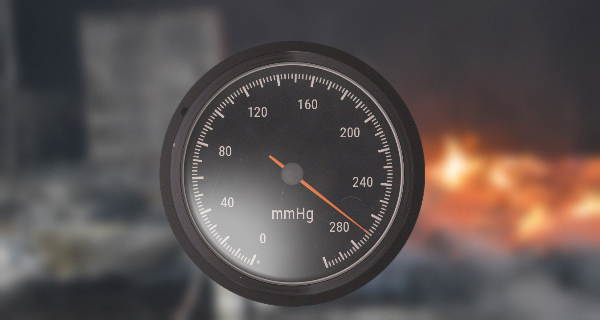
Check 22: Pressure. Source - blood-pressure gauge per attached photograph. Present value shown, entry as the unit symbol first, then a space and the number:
mmHg 270
